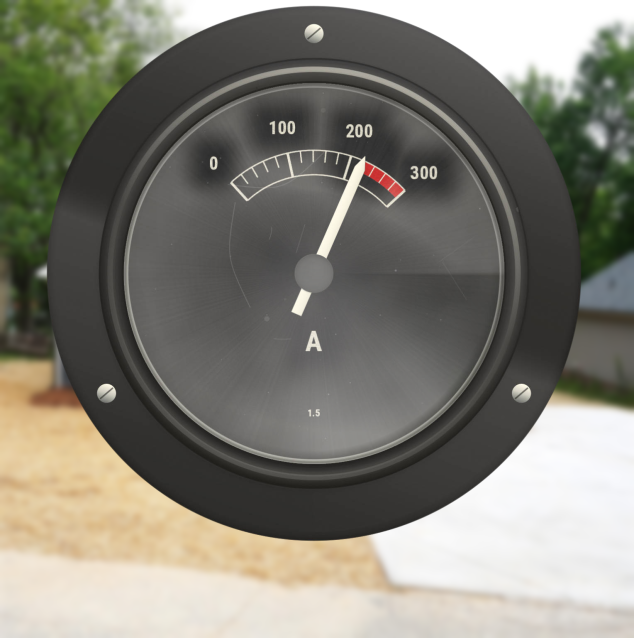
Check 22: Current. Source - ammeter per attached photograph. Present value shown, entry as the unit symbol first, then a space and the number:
A 220
